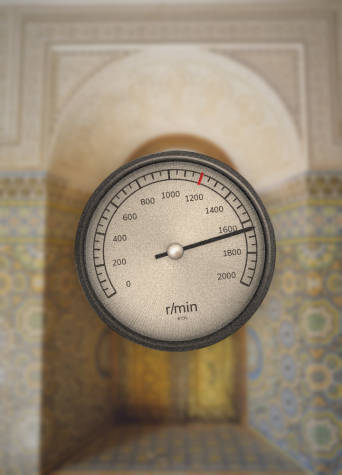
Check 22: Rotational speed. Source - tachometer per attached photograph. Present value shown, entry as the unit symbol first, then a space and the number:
rpm 1650
